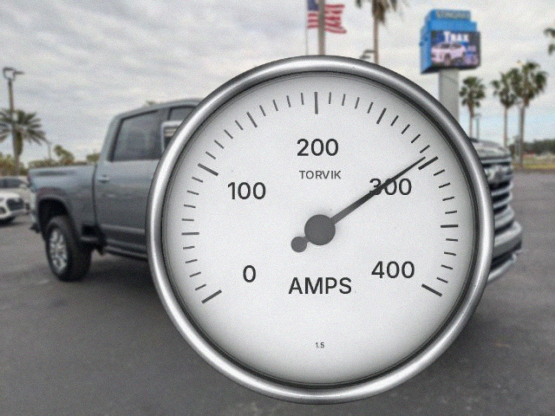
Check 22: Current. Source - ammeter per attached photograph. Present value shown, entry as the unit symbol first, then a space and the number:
A 295
